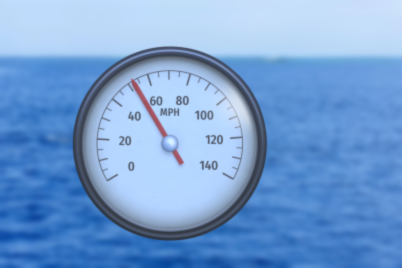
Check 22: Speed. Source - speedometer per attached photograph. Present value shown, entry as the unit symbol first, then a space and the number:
mph 52.5
